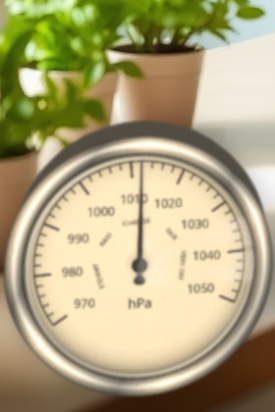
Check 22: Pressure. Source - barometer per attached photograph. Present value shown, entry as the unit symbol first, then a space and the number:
hPa 1012
